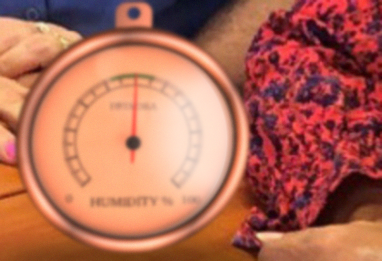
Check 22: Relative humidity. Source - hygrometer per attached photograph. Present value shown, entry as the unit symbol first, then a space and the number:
% 50
